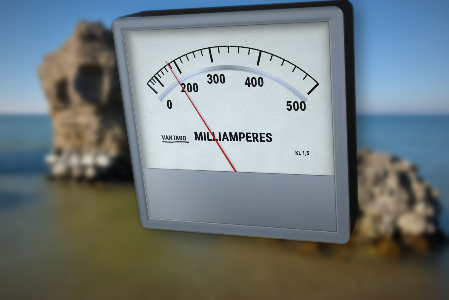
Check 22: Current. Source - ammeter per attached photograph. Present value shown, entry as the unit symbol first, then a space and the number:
mA 180
